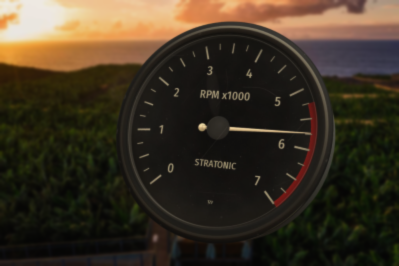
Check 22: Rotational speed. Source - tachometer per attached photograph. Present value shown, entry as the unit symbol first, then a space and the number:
rpm 5750
